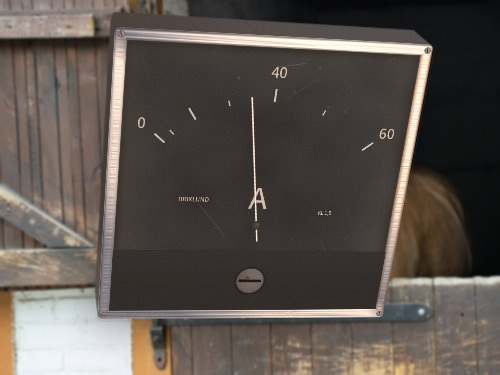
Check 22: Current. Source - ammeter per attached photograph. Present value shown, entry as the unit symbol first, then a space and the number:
A 35
